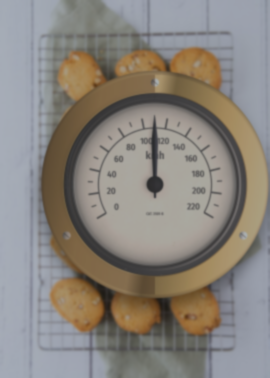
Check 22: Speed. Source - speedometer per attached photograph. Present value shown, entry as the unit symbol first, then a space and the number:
km/h 110
